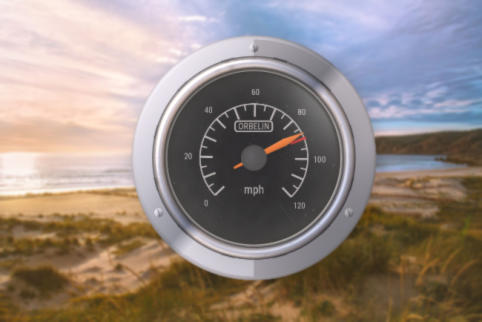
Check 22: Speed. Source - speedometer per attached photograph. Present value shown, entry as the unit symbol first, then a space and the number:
mph 87.5
